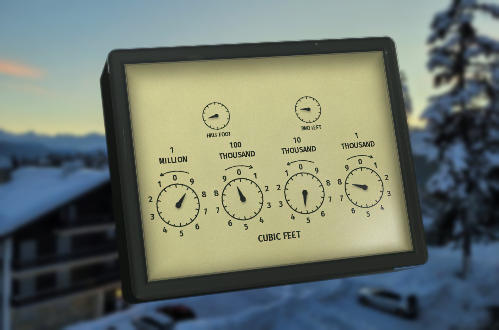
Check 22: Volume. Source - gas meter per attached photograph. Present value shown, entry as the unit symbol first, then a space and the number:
ft³ 894800
